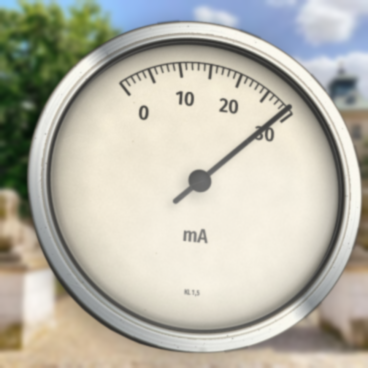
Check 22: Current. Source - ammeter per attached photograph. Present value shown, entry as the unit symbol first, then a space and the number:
mA 29
